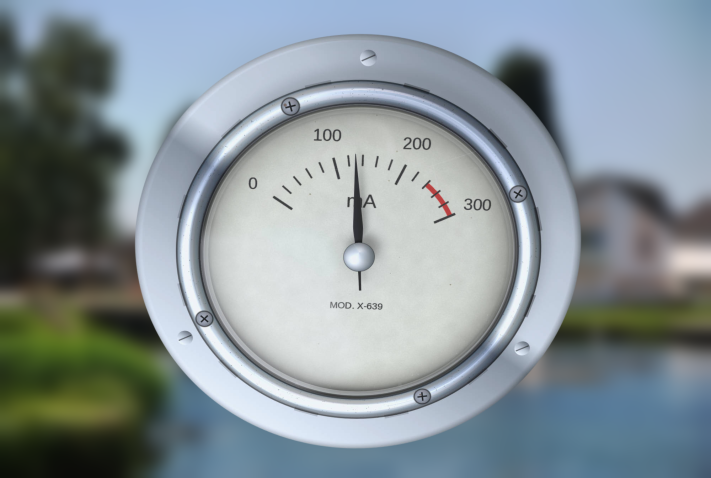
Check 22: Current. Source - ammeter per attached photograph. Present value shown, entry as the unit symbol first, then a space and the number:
mA 130
